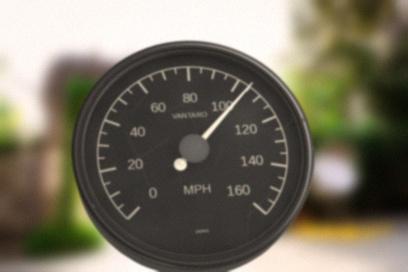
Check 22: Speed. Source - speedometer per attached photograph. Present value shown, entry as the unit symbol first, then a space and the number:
mph 105
